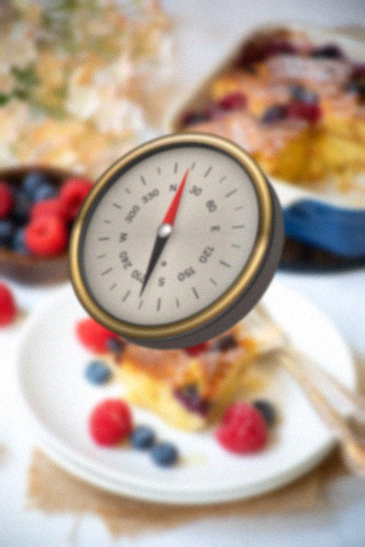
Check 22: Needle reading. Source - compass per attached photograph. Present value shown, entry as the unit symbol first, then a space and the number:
° 15
